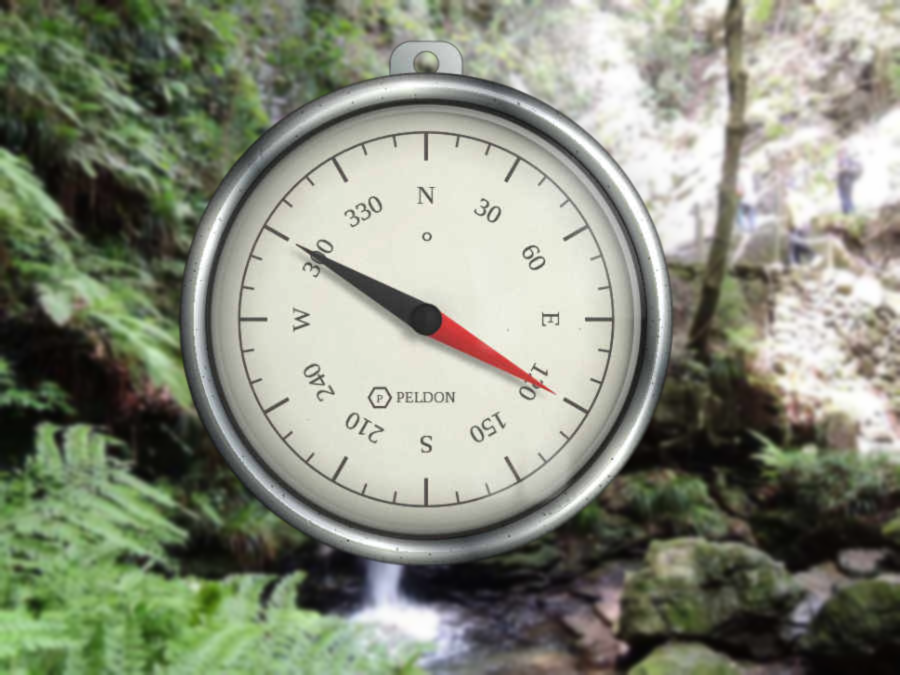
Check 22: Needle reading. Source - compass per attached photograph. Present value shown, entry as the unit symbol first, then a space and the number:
° 120
